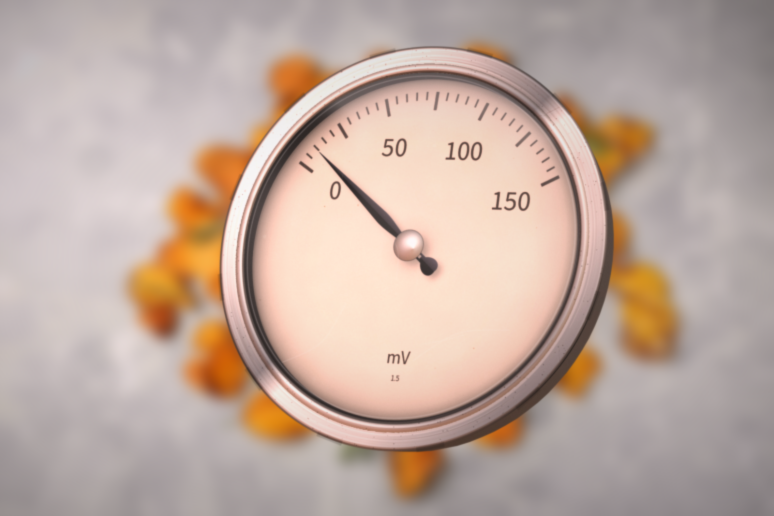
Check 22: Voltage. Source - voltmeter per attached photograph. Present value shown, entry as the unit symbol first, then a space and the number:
mV 10
